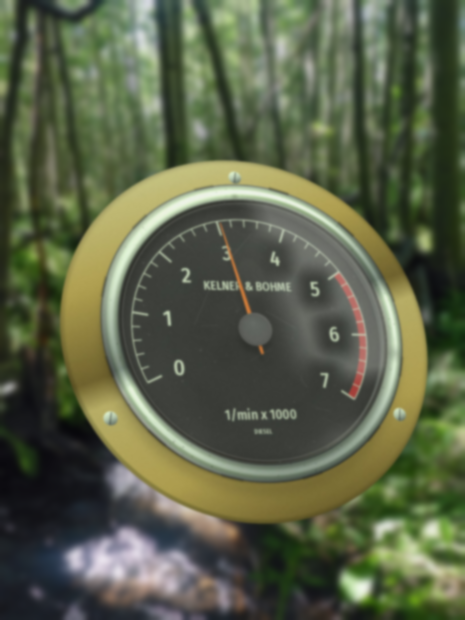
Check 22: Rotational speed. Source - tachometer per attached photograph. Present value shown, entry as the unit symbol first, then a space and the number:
rpm 3000
